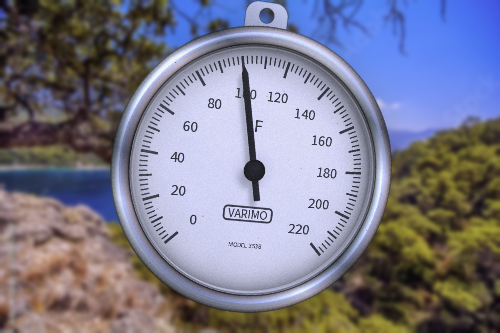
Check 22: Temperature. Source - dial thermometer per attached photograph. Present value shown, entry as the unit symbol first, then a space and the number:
°F 100
